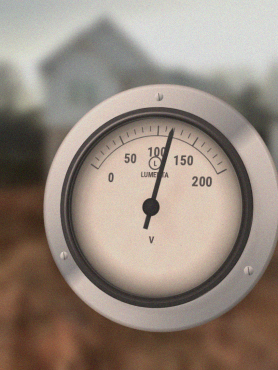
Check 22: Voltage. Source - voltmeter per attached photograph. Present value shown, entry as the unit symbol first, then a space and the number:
V 120
